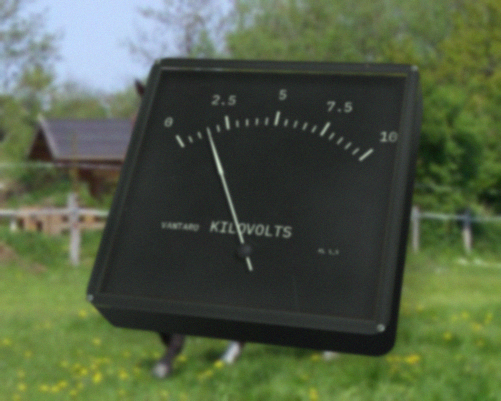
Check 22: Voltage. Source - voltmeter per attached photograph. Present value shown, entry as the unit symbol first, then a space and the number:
kV 1.5
